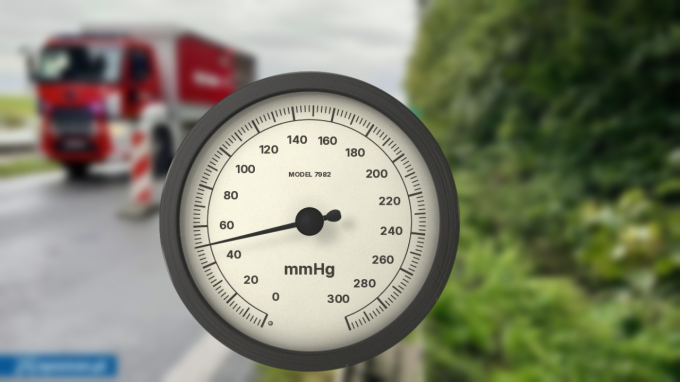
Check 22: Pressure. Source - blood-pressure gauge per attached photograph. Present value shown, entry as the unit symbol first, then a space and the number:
mmHg 50
